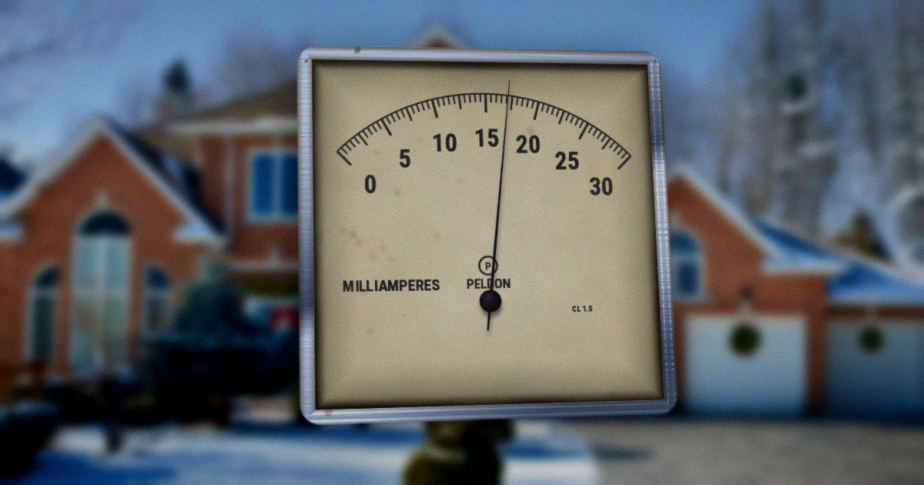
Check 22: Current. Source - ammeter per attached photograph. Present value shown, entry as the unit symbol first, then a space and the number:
mA 17
